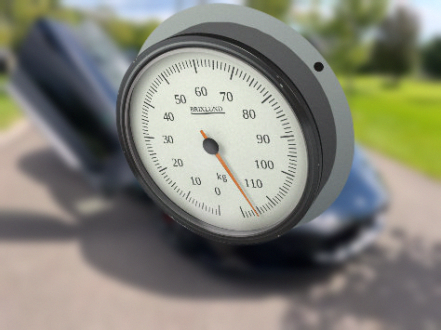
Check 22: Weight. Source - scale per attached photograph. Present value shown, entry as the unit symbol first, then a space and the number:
kg 115
